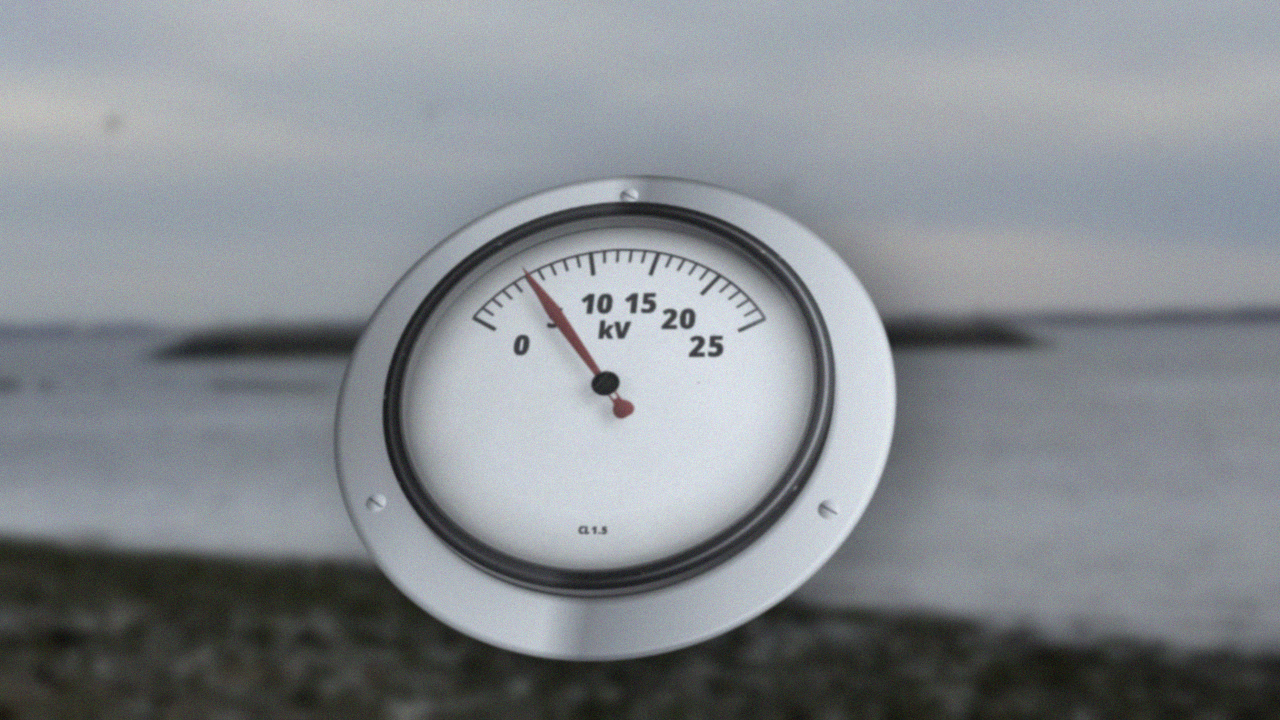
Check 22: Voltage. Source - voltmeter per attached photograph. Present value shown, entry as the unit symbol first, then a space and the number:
kV 5
